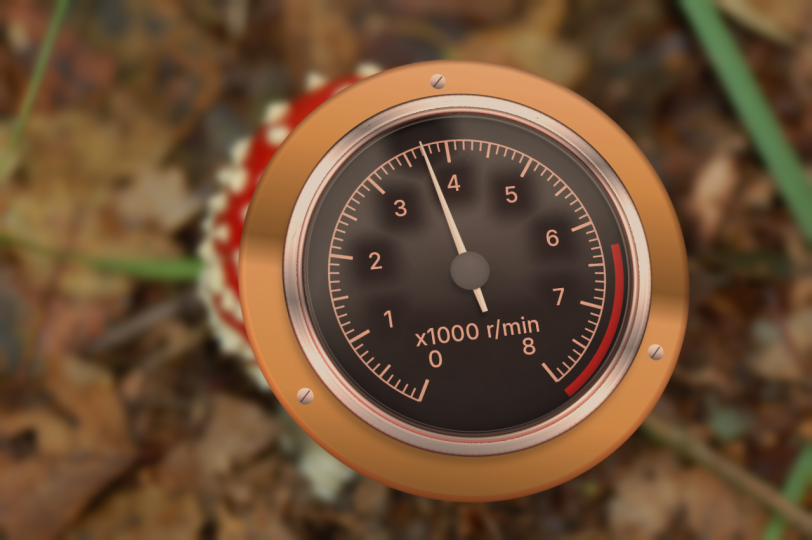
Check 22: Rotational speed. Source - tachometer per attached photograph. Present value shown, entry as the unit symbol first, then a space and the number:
rpm 3700
